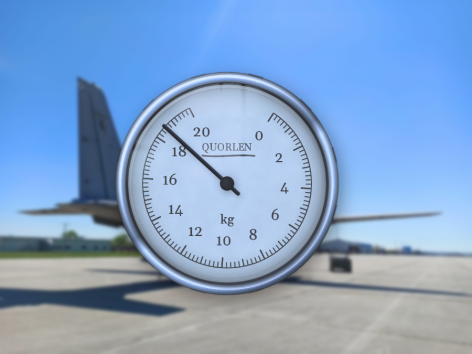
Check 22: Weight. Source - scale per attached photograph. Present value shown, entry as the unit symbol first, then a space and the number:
kg 18.6
